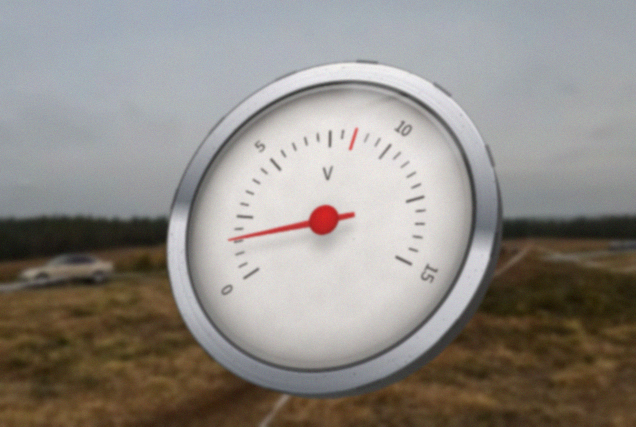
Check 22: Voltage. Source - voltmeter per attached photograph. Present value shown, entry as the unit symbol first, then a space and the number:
V 1.5
